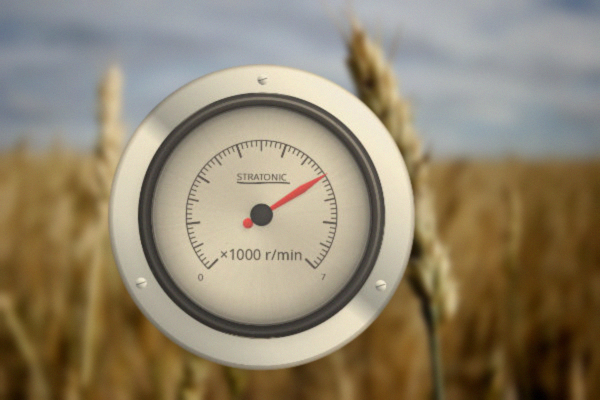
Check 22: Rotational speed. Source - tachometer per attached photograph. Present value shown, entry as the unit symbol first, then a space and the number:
rpm 5000
